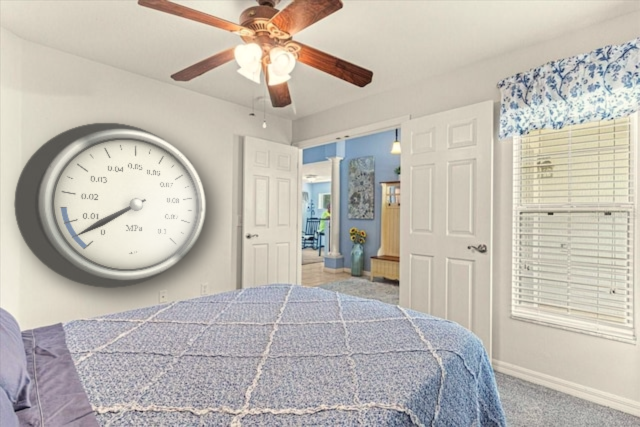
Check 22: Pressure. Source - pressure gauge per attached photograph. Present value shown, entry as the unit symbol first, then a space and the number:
MPa 0.005
